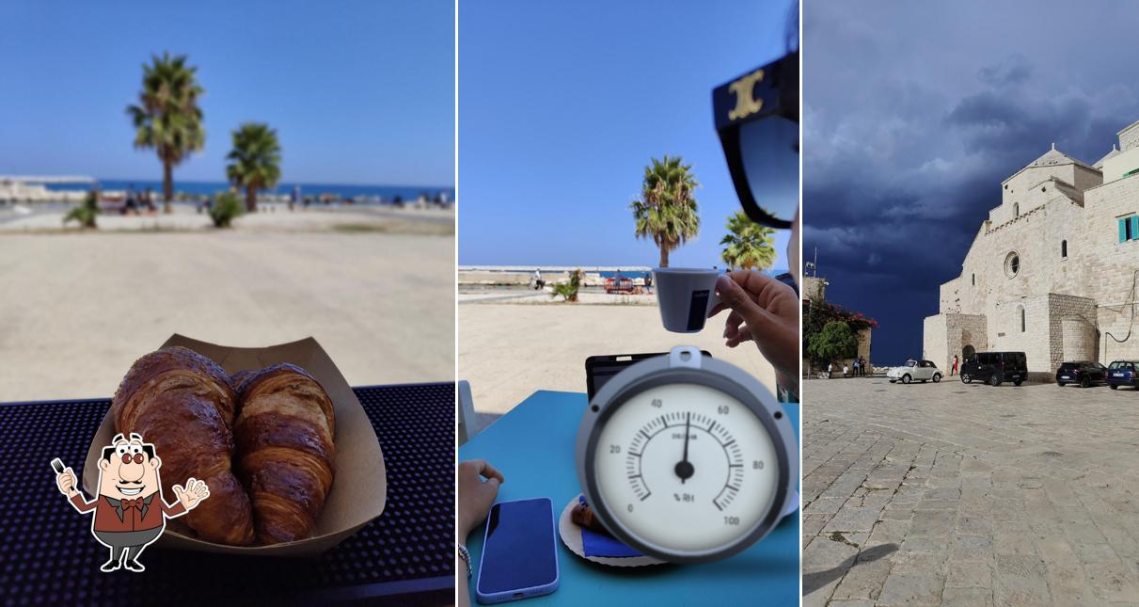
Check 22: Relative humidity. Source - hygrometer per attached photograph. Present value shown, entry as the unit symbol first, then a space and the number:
% 50
